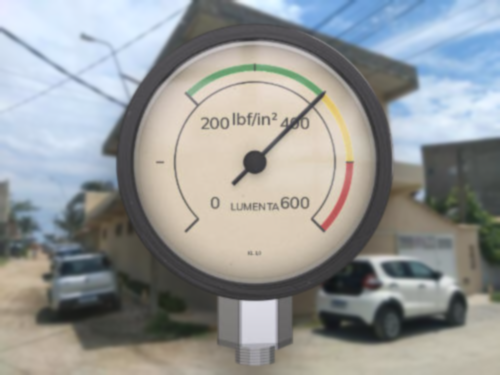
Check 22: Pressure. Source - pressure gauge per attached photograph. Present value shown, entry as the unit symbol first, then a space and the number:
psi 400
